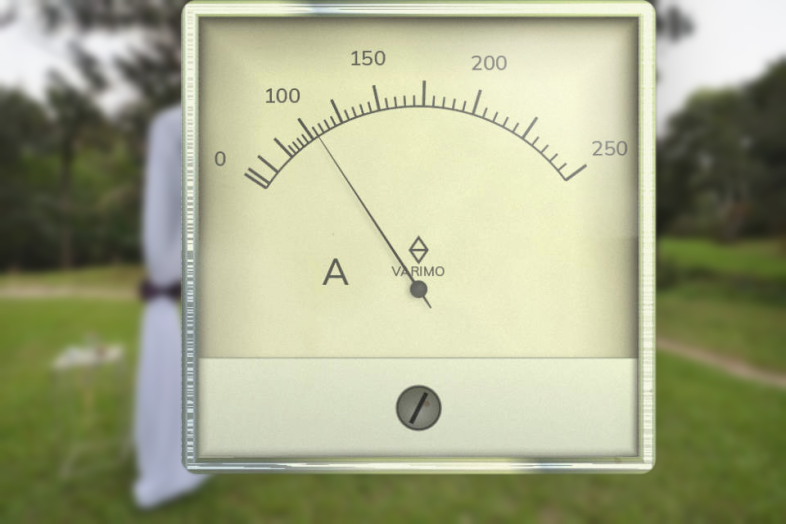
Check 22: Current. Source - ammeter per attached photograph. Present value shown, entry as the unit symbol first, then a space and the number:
A 105
